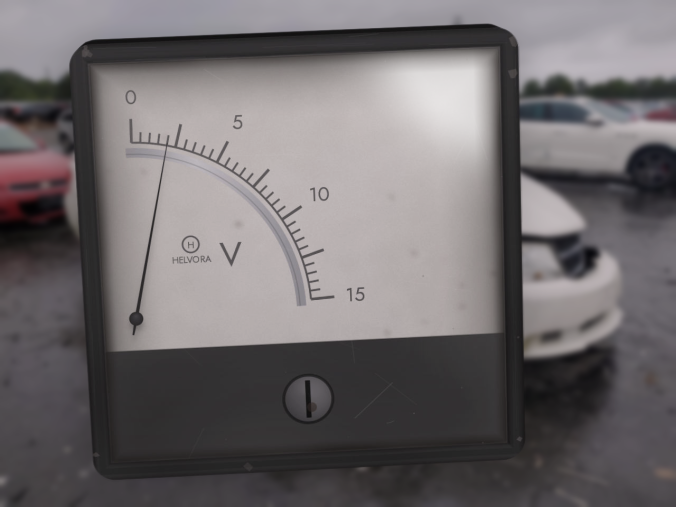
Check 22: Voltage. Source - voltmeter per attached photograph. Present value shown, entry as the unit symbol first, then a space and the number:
V 2
